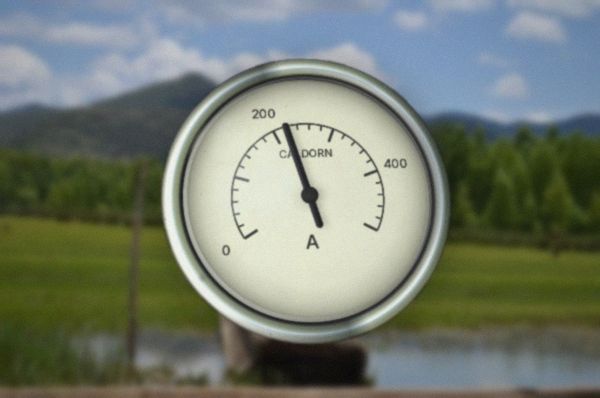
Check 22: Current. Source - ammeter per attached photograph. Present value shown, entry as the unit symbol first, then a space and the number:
A 220
